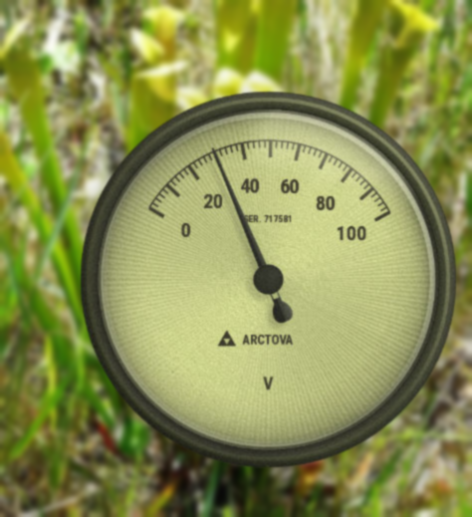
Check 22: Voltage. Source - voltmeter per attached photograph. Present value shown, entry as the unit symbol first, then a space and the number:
V 30
